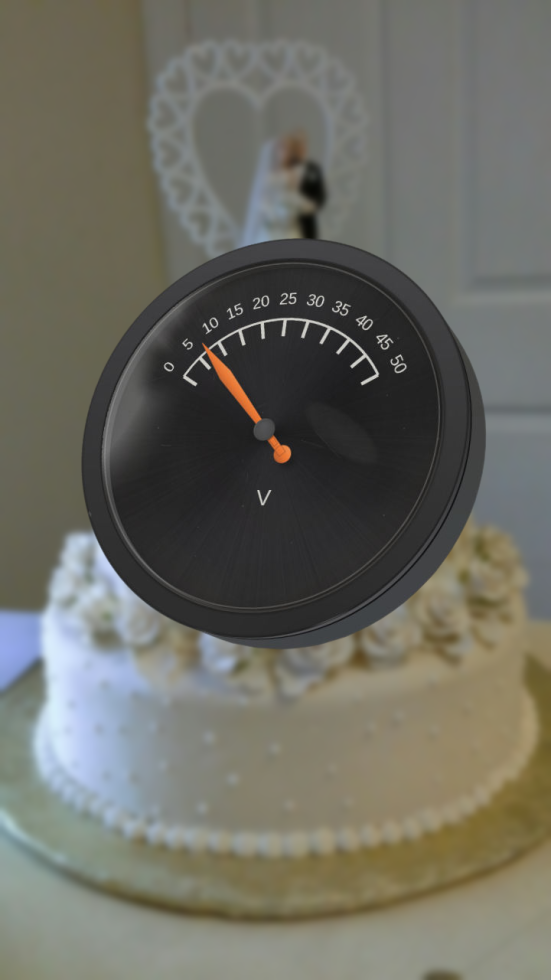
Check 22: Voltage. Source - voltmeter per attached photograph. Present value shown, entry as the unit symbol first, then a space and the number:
V 7.5
